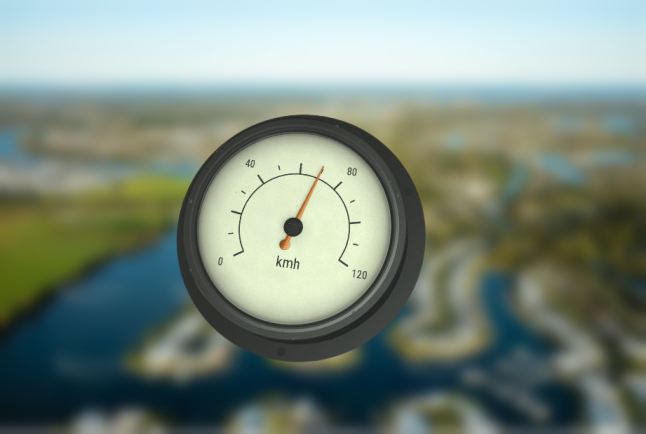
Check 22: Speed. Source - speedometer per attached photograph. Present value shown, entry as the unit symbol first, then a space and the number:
km/h 70
